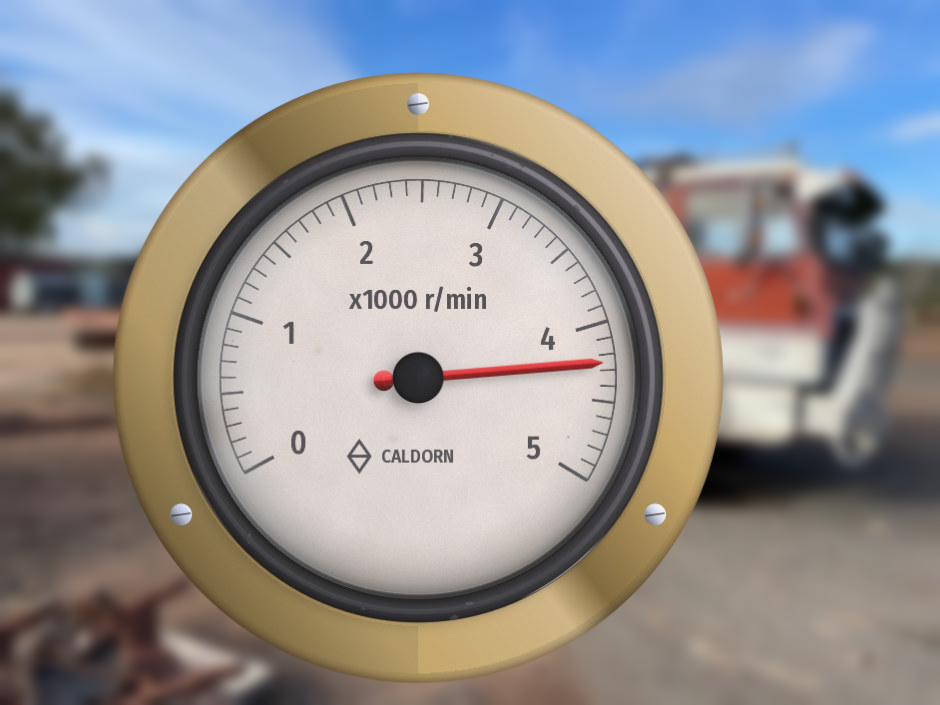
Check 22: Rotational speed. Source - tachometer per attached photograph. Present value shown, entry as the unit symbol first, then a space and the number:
rpm 4250
